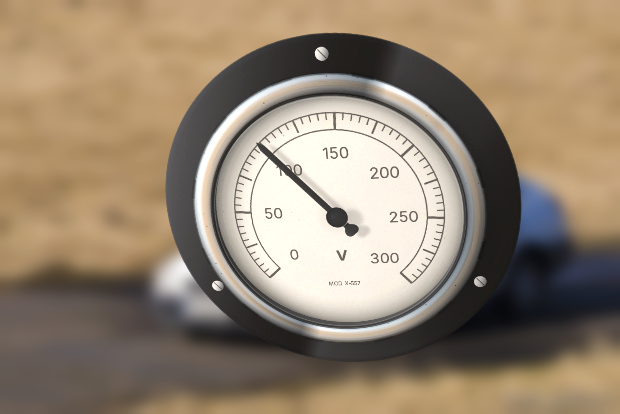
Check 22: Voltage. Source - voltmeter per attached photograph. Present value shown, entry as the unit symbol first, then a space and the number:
V 100
